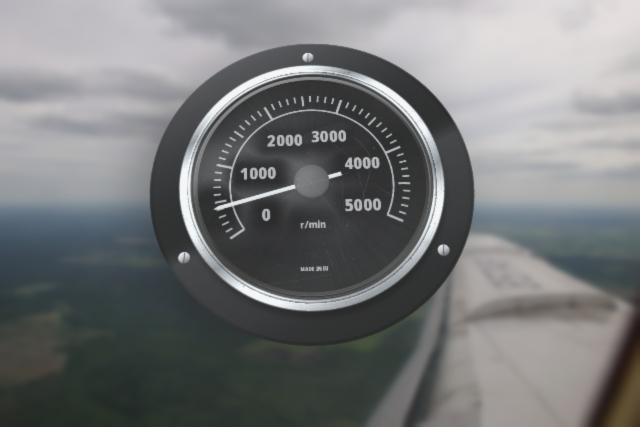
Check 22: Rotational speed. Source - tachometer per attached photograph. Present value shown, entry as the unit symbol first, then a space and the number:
rpm 400
